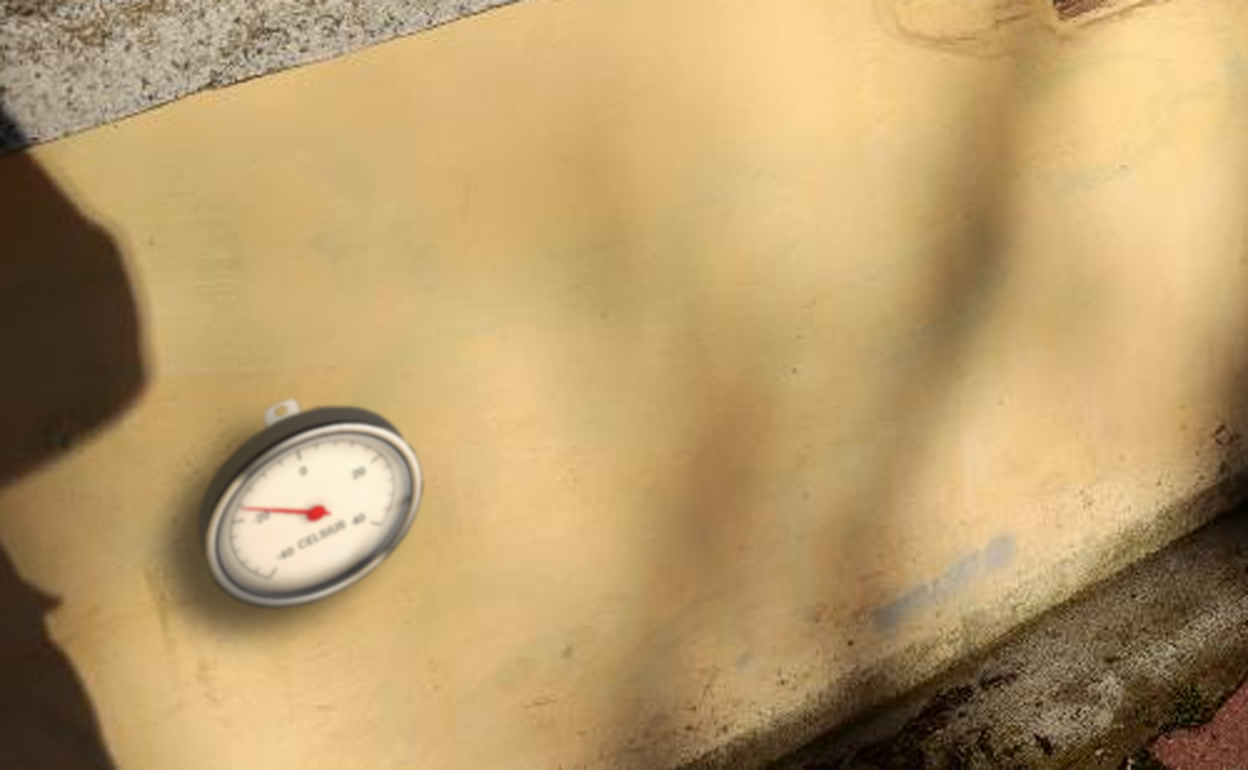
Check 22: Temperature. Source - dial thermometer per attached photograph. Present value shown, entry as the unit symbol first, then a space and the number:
°C -16
